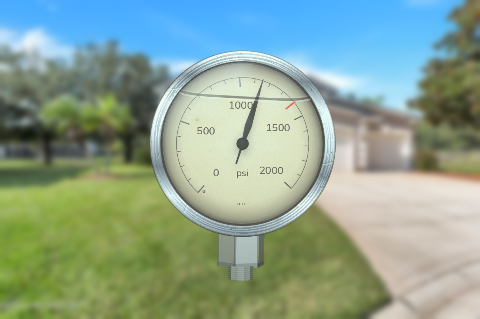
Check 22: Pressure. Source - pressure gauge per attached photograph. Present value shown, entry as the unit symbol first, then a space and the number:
psi 1150
